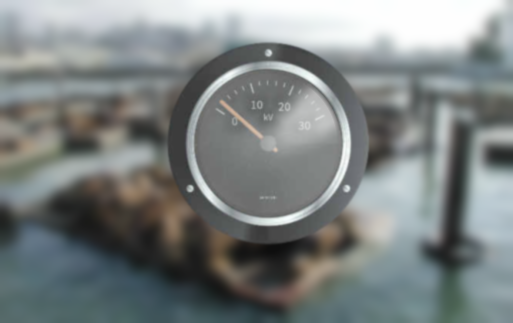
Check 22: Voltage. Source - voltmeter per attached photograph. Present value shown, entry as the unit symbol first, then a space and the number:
kV 2
